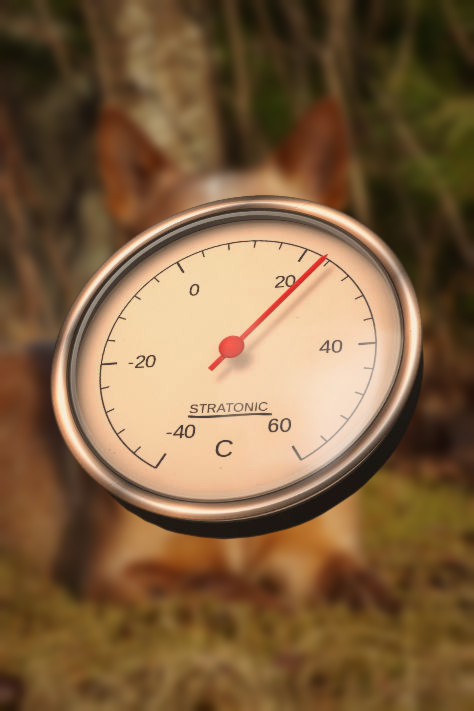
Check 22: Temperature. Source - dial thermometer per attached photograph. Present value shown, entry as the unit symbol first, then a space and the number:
°C 24
